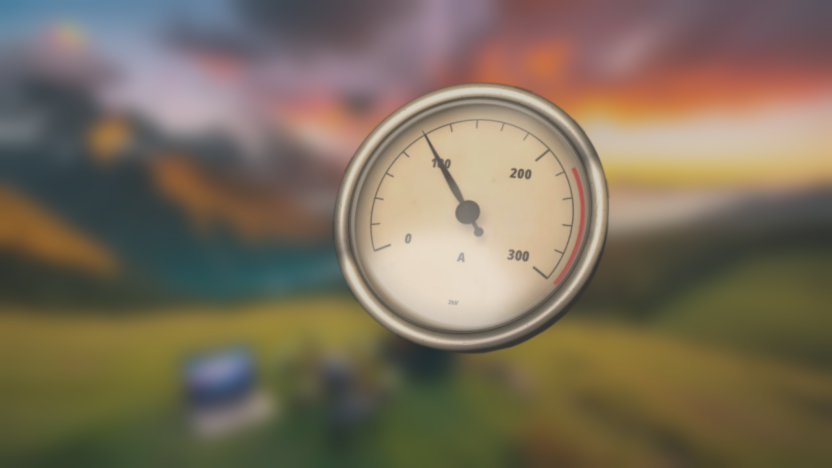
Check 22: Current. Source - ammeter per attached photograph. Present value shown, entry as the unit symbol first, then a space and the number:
A 100
